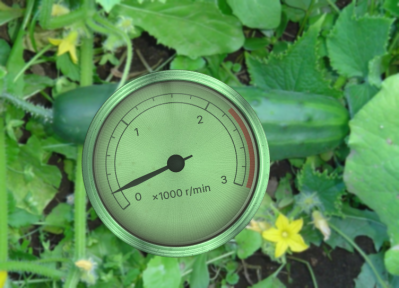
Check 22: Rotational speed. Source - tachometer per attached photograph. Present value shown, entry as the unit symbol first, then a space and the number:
rpm 200
